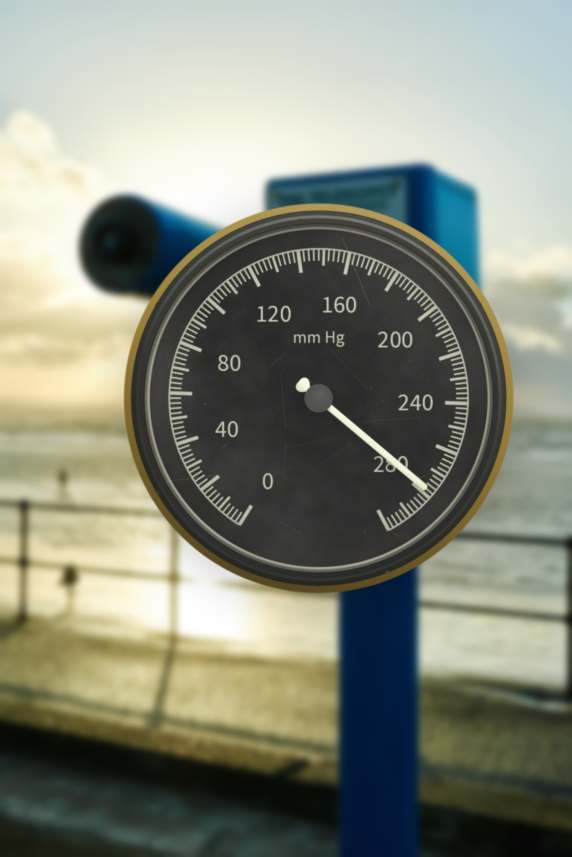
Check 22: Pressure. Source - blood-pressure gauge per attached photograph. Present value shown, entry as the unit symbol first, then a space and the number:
mmHg 278
